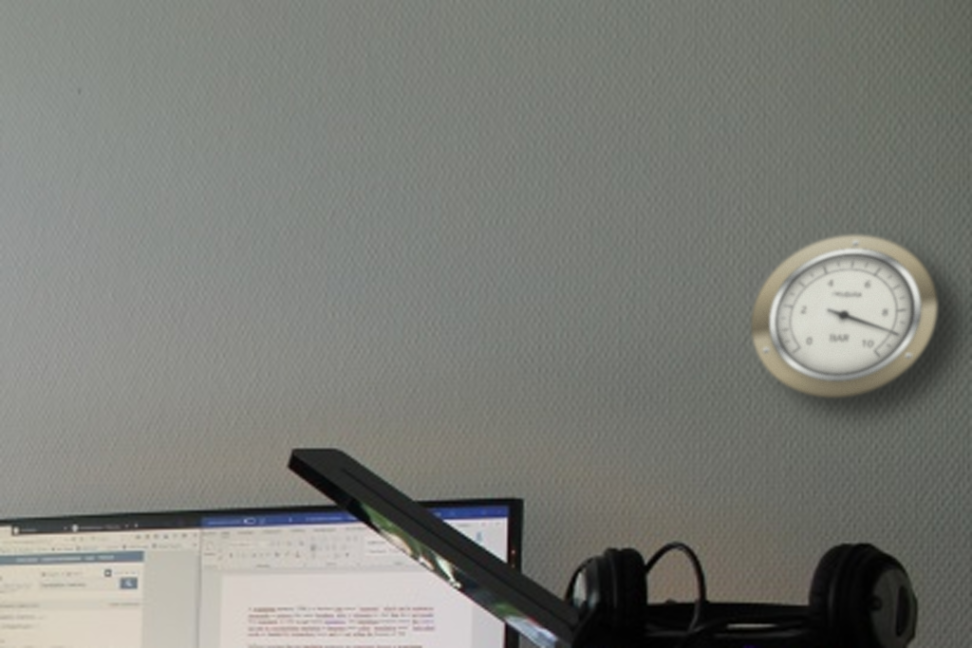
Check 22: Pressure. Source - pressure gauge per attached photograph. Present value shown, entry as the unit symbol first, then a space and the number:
bar 9
